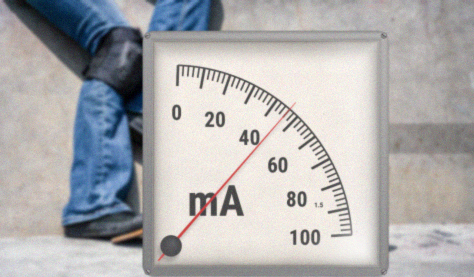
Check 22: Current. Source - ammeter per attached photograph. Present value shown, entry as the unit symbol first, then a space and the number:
mA 46
